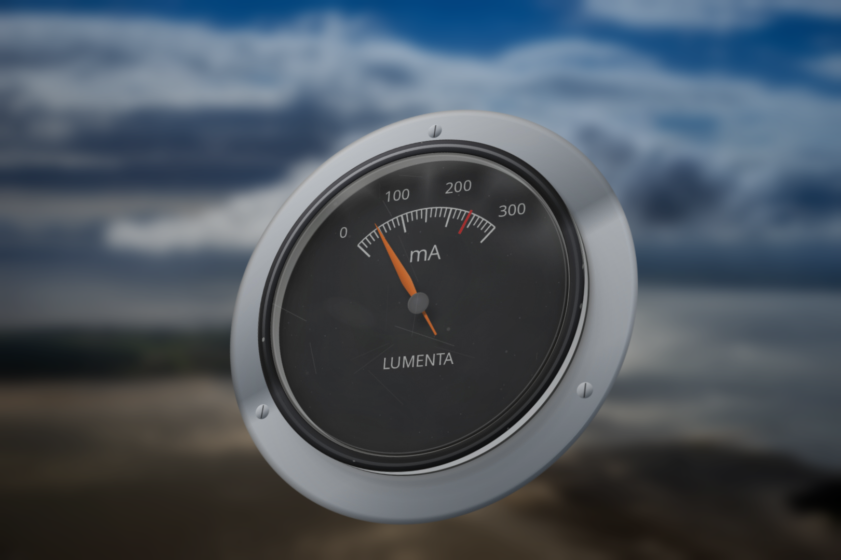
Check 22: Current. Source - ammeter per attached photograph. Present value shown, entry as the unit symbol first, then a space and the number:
mA 50
